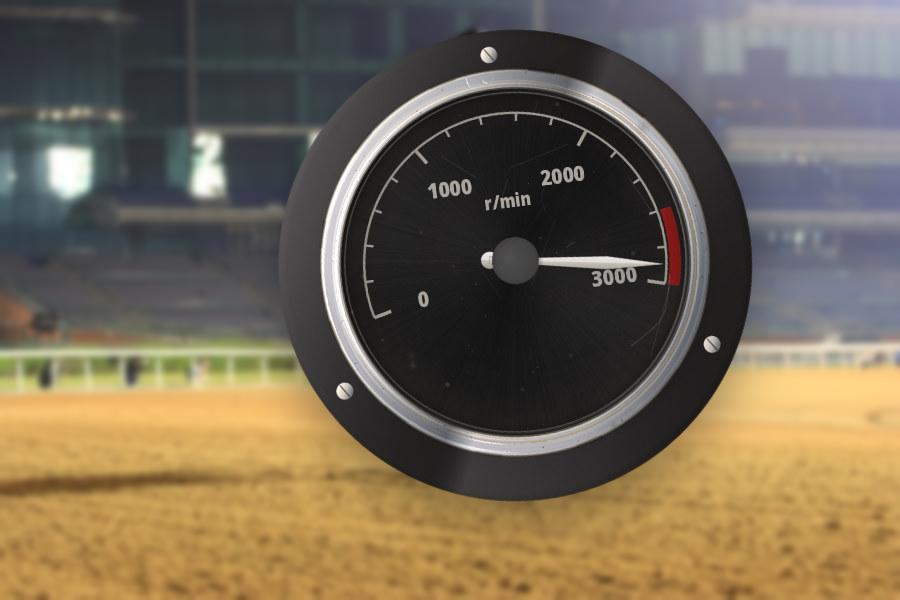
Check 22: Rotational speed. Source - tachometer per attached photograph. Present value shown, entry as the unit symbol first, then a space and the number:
rpm 2900
